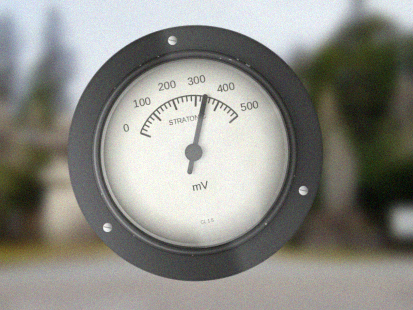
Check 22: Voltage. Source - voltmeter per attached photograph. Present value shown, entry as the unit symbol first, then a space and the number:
mV 340
